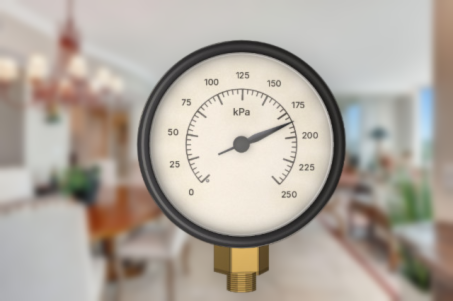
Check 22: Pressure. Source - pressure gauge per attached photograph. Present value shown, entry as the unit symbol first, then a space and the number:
kPa 185
